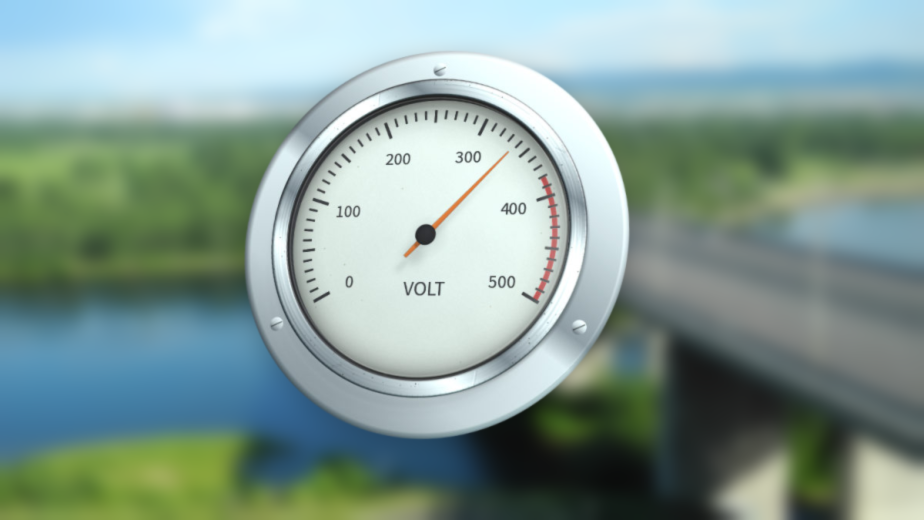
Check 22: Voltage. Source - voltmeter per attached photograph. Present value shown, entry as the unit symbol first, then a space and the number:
V 340
